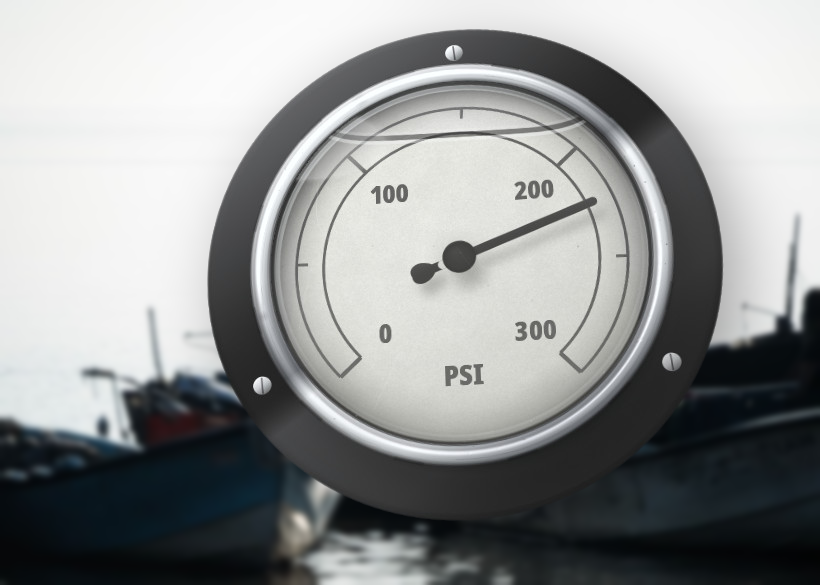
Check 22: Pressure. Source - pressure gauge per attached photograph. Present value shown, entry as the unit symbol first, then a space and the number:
psi 225
